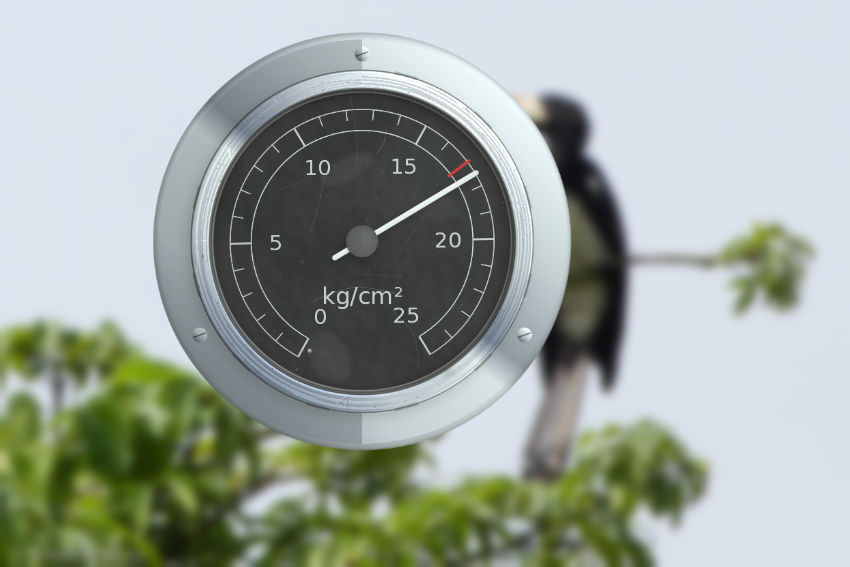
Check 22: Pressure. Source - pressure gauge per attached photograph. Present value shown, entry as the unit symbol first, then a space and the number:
kg/cm² 17.5
